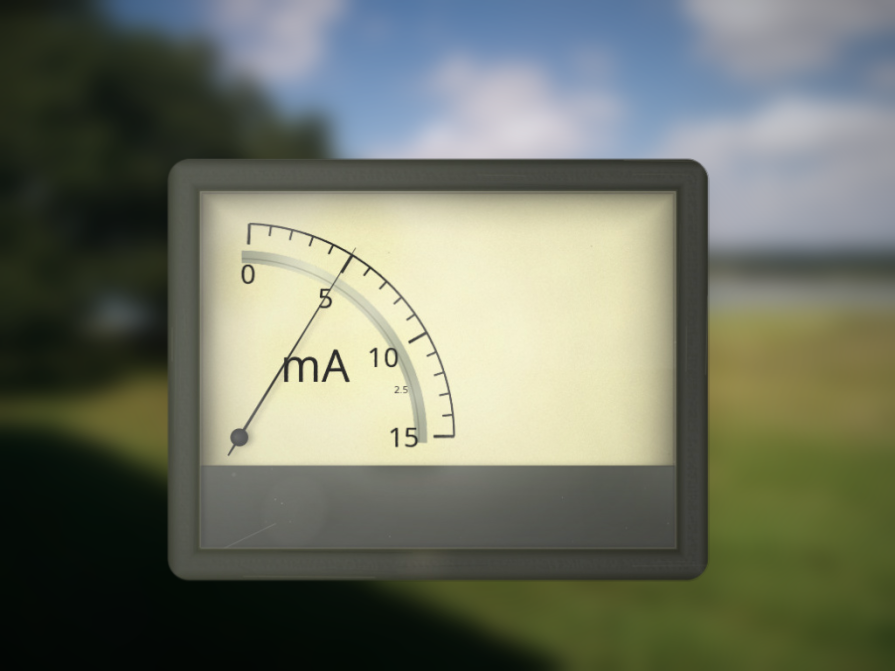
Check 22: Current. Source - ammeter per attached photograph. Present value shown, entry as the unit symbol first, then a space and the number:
mA 5
